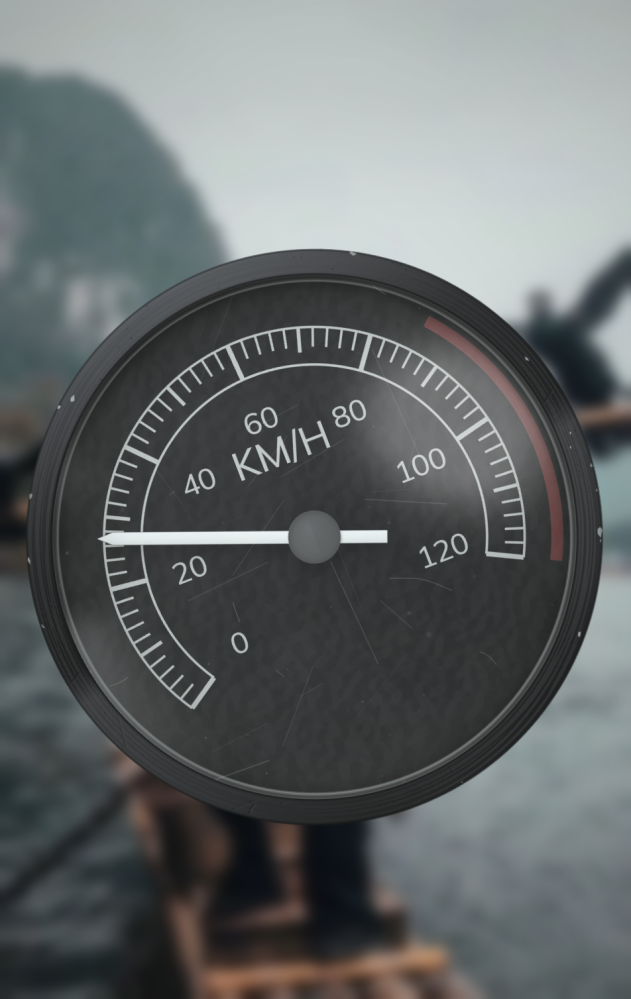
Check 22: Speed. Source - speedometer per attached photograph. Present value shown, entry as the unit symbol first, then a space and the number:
km/h 27
